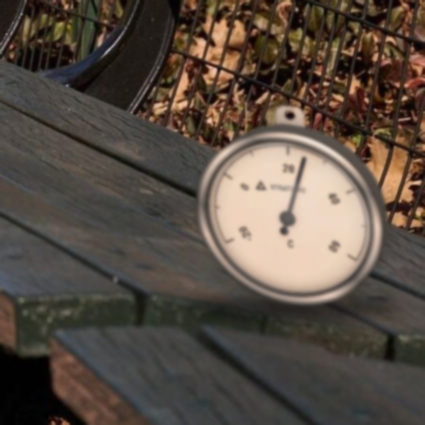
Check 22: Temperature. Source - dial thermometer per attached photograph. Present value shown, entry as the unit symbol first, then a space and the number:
°C 25
